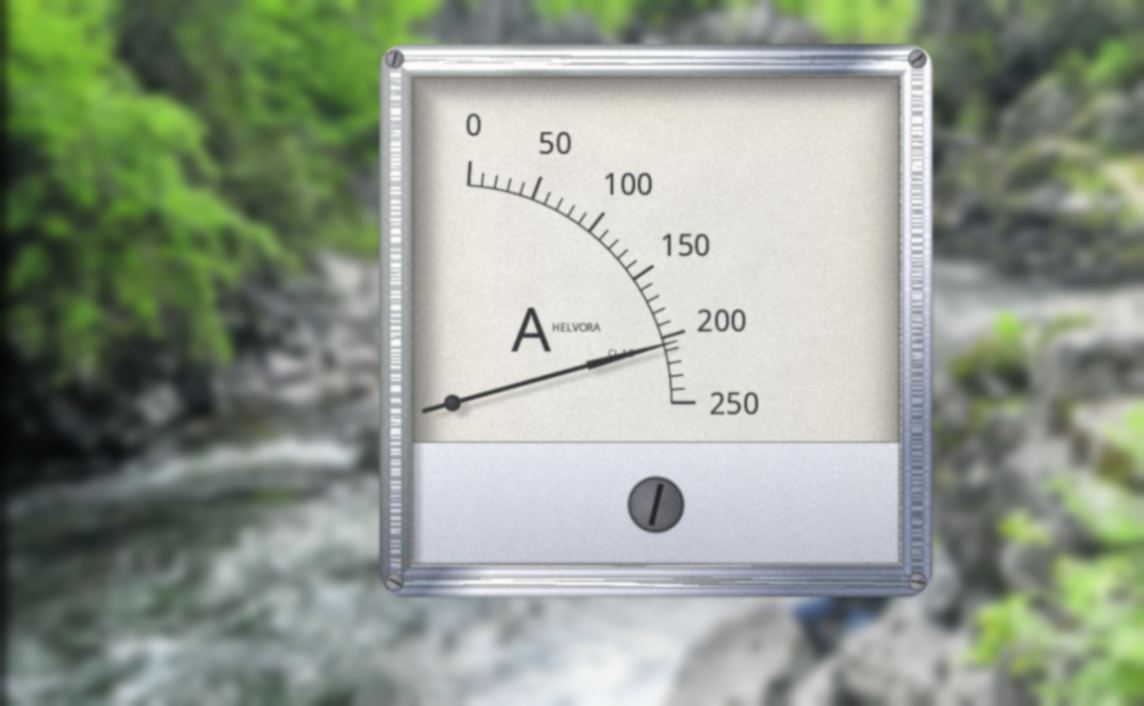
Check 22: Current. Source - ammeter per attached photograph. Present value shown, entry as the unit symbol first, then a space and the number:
A 205
